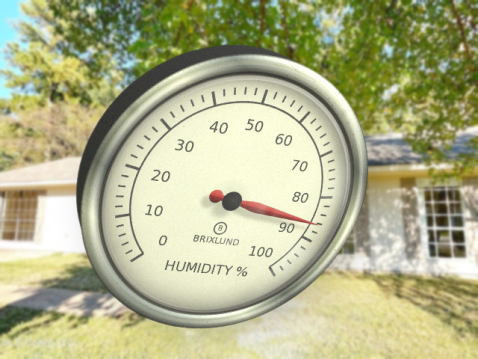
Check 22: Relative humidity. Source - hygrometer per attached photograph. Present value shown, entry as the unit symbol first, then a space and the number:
% 86
